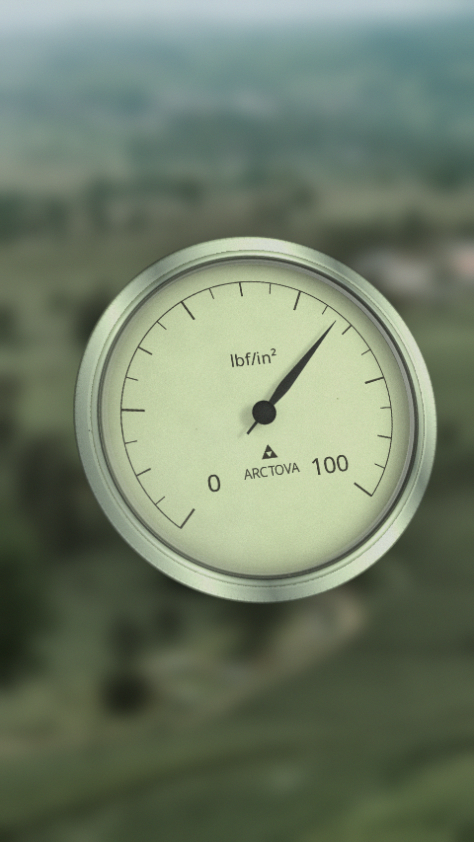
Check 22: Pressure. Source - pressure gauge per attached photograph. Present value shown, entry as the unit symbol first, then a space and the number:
psi 67.5
